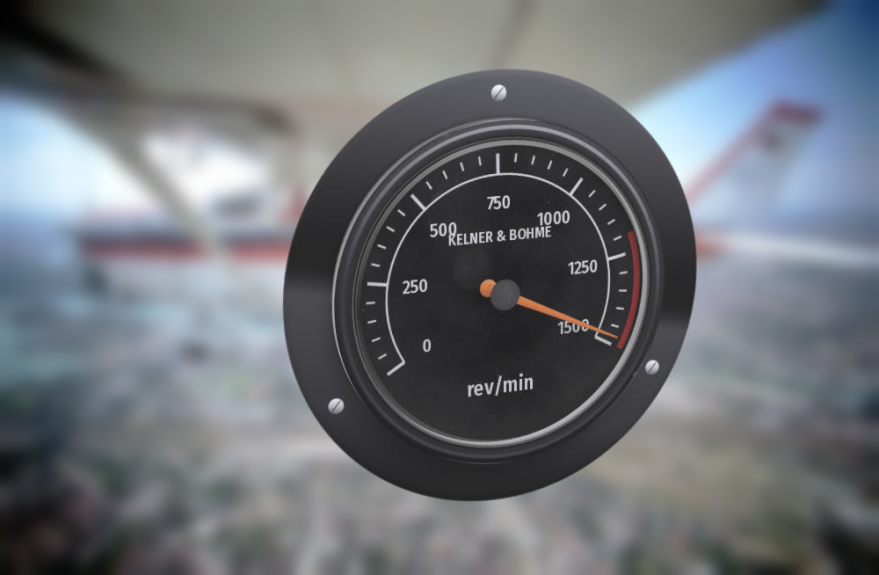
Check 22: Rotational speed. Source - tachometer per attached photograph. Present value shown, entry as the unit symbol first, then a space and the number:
rpm 1475
